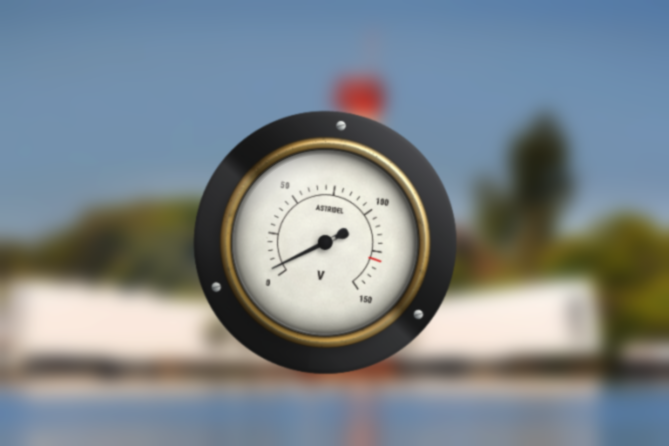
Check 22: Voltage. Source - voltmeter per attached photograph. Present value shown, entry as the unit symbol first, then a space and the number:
V 5
